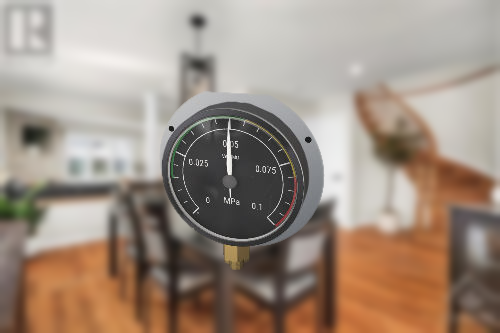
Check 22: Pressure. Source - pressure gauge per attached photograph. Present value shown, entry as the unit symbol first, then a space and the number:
MPa 0.05
